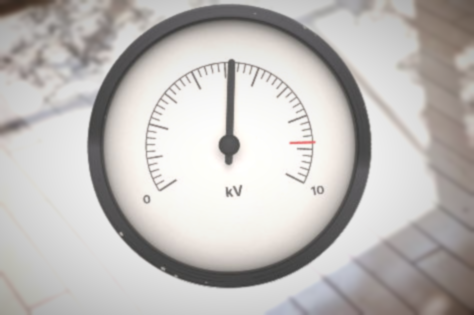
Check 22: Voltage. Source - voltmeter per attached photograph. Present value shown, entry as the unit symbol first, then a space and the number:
kV 5.2
